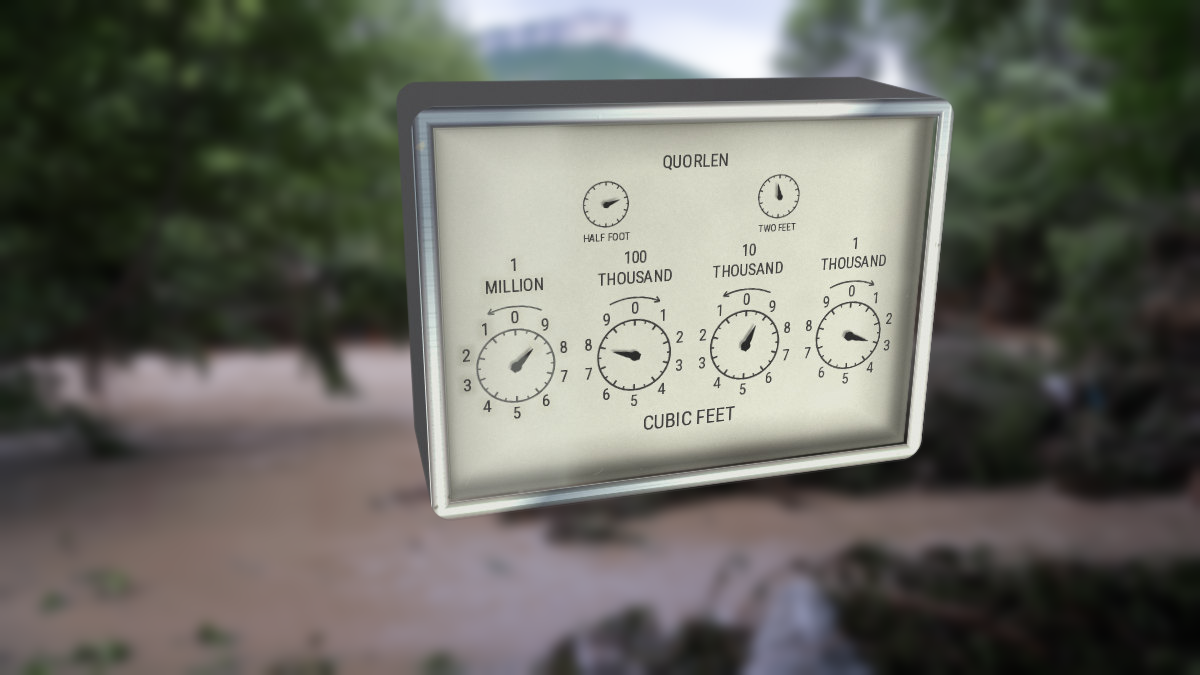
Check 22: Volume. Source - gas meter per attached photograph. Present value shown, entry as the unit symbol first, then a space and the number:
ft³ 879300
